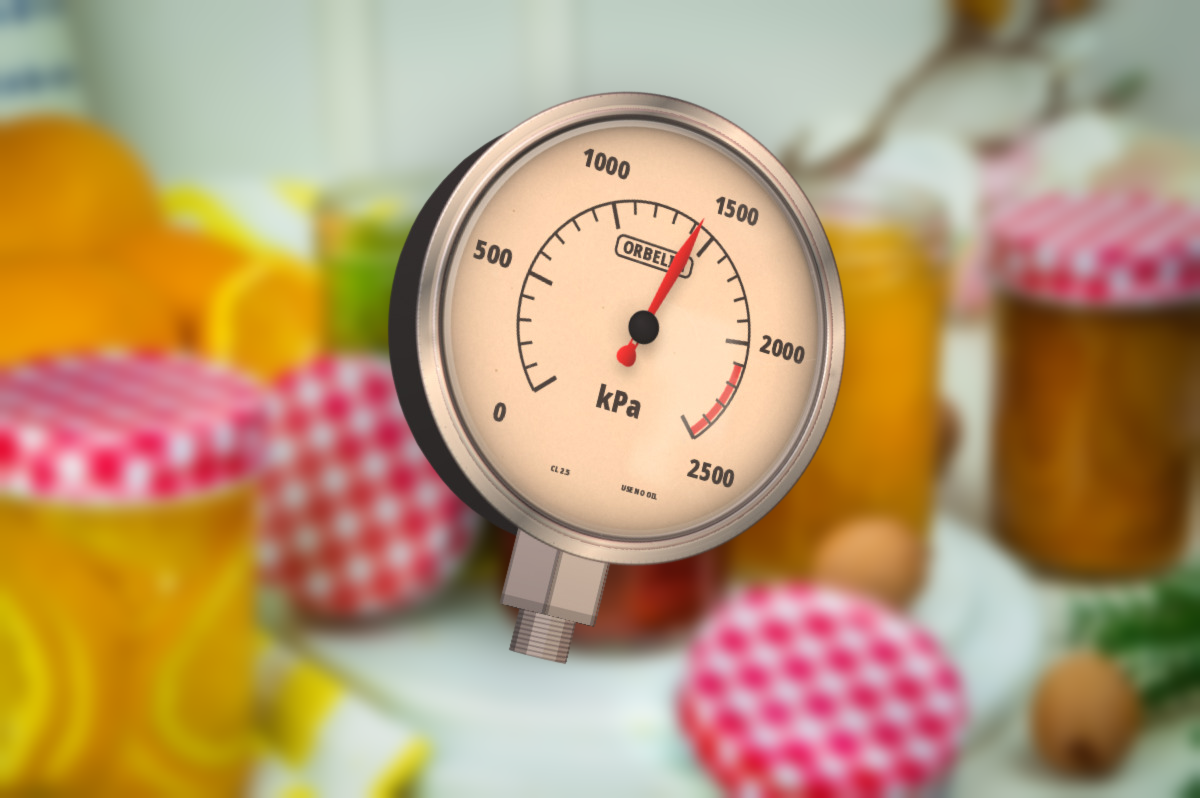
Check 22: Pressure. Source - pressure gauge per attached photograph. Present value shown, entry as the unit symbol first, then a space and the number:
kPa 1400
